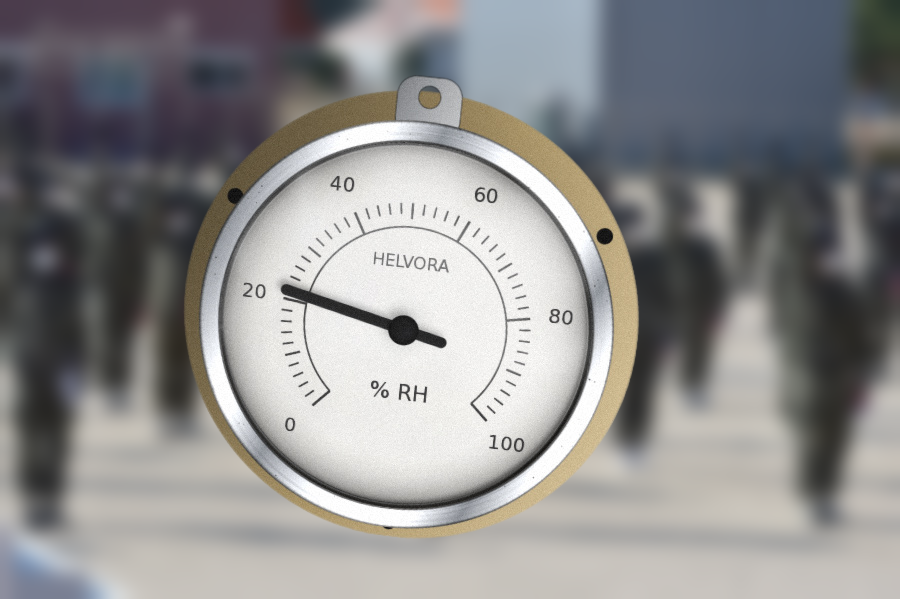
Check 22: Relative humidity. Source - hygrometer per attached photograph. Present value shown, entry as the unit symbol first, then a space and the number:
% 22
